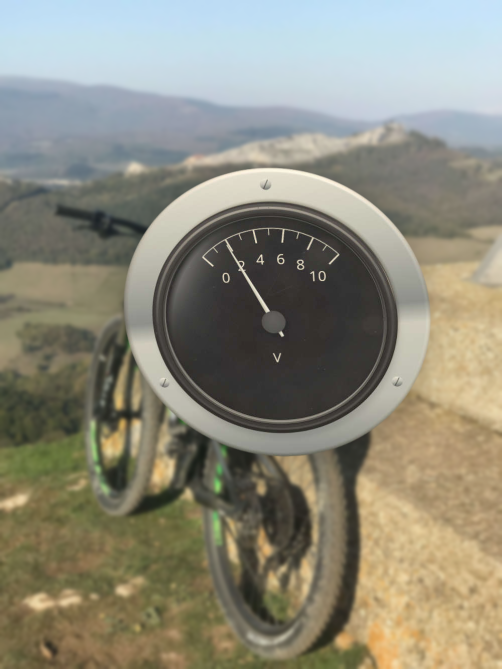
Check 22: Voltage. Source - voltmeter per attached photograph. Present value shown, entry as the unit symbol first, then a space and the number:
V 2
